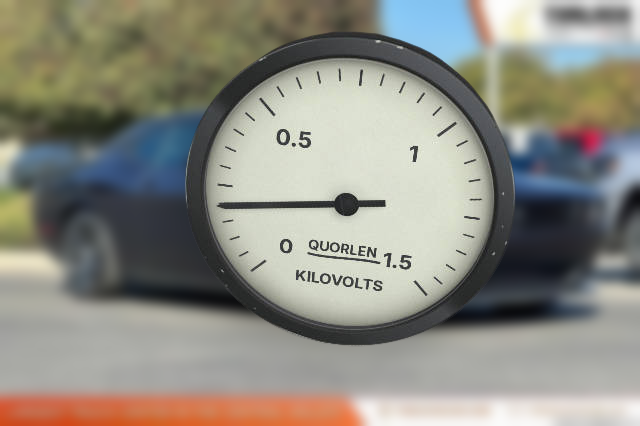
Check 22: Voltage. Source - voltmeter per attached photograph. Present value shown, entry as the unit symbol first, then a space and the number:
kV 0.2
